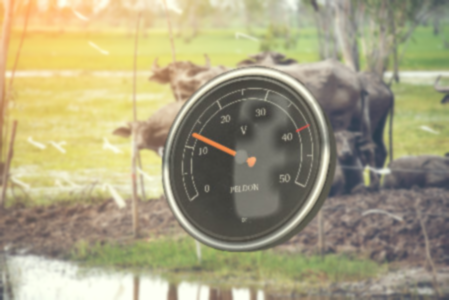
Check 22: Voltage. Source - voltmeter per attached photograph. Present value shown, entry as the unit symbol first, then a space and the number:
V 12.5
